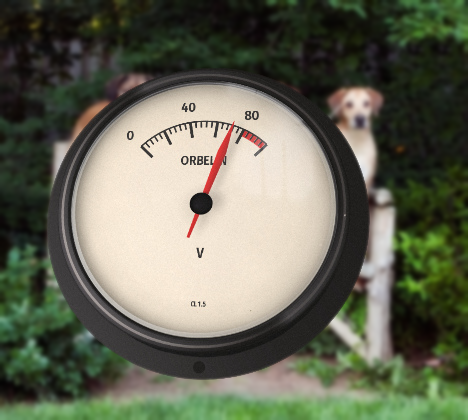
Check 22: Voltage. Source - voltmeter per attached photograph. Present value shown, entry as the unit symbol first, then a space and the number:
V 72
